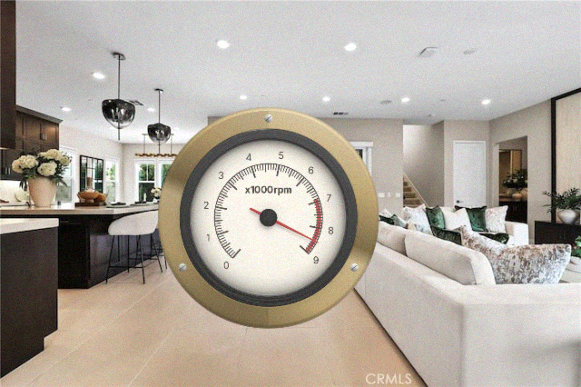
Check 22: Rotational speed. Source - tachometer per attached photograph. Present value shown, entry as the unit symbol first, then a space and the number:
rpm 8500
